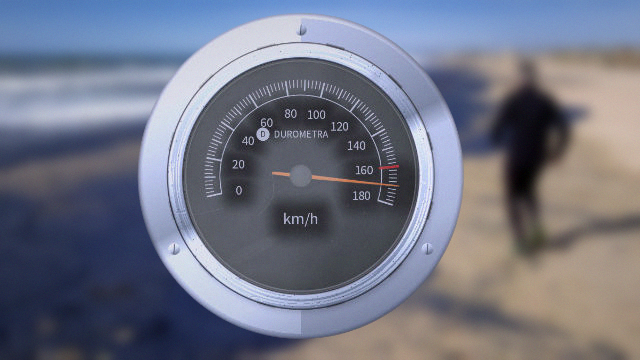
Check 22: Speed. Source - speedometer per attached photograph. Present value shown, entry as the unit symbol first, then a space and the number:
km/h 170
